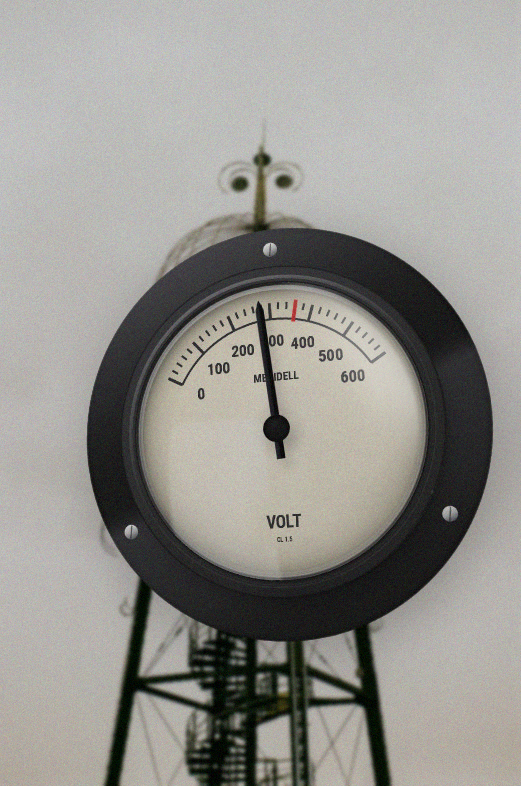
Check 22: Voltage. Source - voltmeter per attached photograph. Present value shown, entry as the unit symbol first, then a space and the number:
V 280
